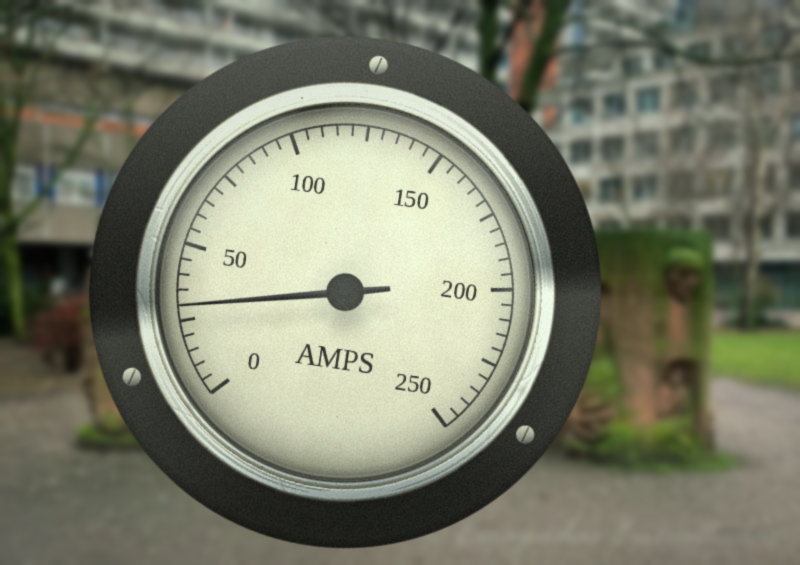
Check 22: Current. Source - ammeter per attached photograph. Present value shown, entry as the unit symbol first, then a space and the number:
A 30
